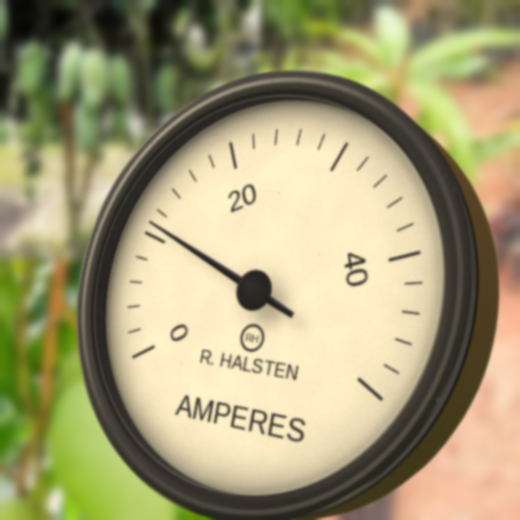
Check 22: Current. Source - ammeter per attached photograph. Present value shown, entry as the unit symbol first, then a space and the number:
A 11
